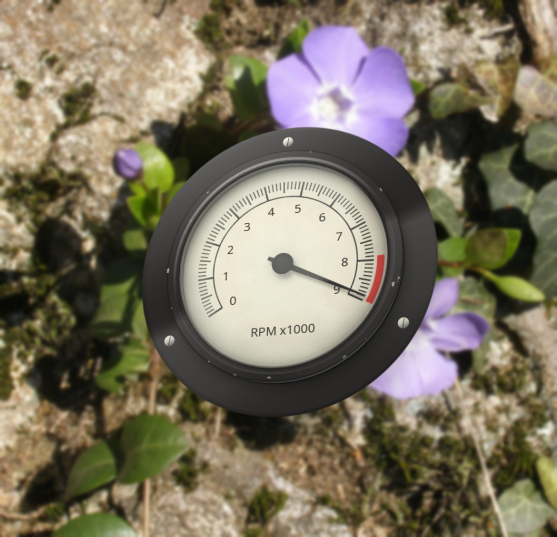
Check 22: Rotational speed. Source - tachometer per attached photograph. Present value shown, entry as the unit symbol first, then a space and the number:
rpm 8900
